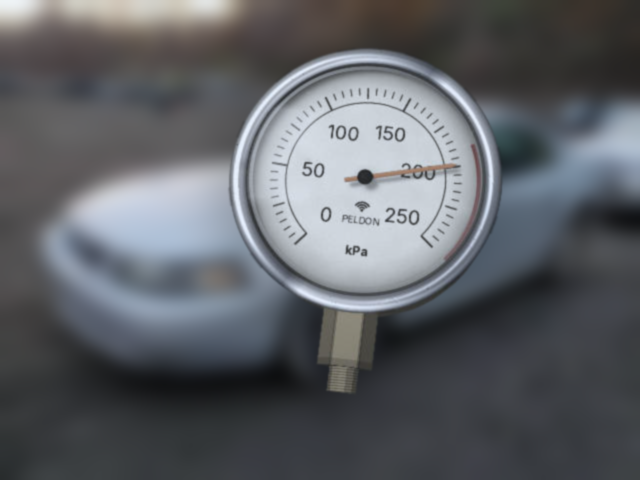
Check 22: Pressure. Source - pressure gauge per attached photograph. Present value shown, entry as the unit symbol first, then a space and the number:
kPa 200
